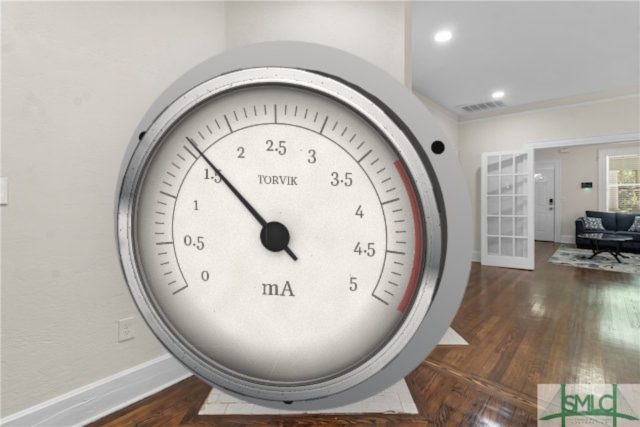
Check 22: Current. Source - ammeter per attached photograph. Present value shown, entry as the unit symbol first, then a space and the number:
mA 1.6
